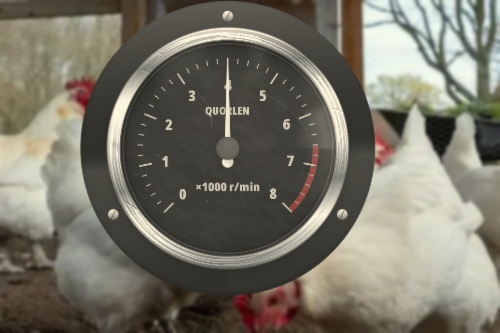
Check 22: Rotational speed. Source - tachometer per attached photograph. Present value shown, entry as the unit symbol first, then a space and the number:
rpm 4000
